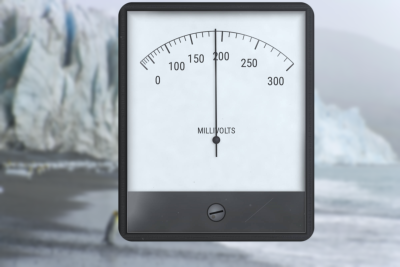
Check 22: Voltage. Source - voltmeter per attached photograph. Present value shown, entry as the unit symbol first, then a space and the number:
mV 190
